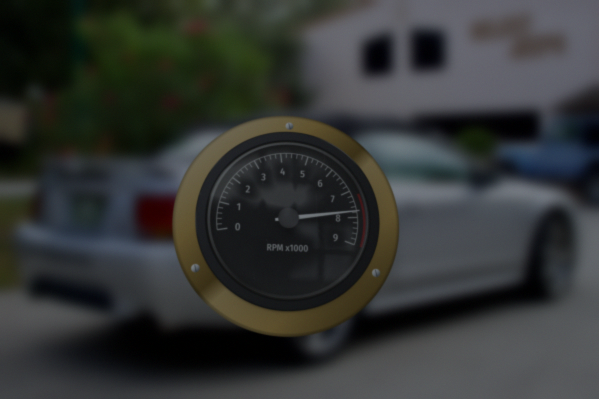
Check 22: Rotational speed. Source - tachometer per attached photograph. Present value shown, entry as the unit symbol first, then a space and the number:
rpm 7800
